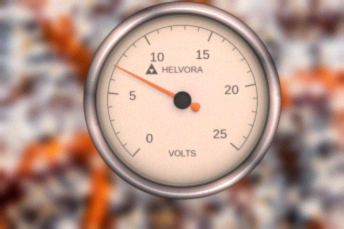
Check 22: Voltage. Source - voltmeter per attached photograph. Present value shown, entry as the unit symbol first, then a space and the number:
V 7
